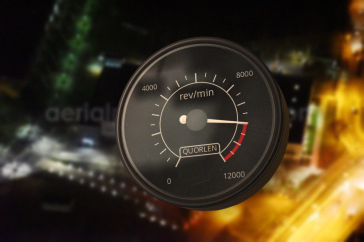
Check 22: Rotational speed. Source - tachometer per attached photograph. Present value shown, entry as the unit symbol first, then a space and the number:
rpm 10000
